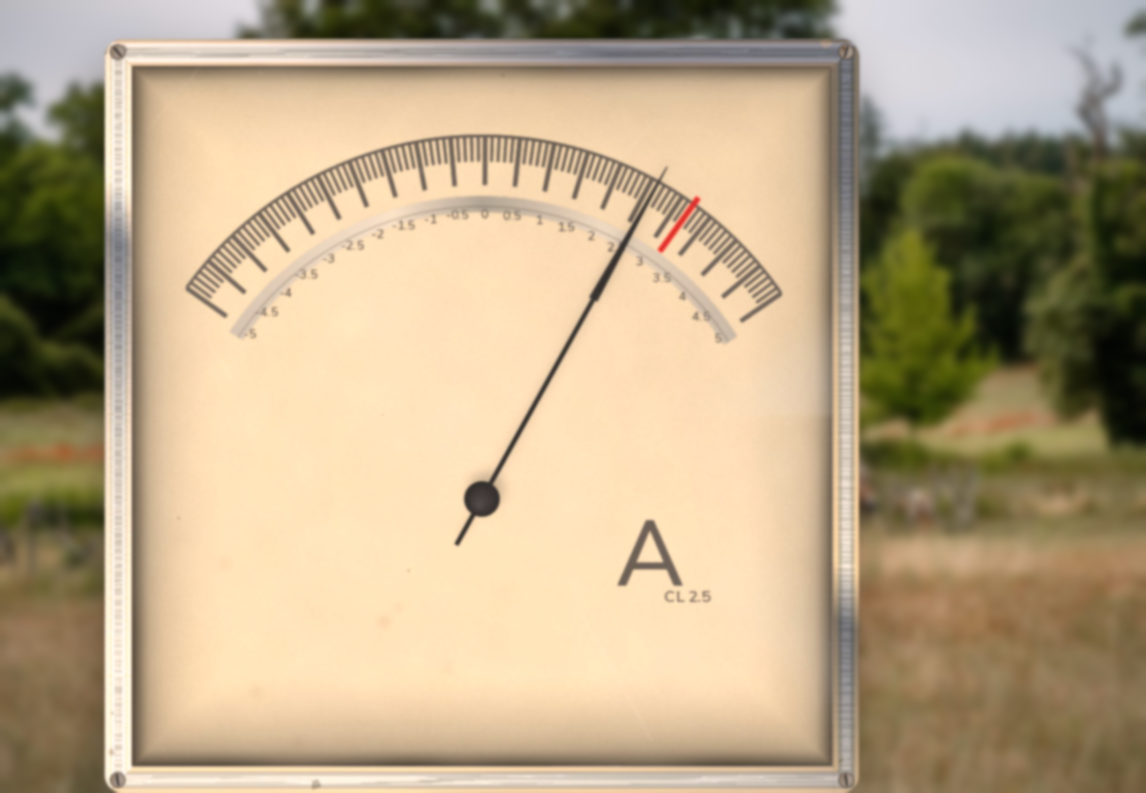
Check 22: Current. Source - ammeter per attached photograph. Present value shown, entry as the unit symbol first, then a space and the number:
A 2.6
